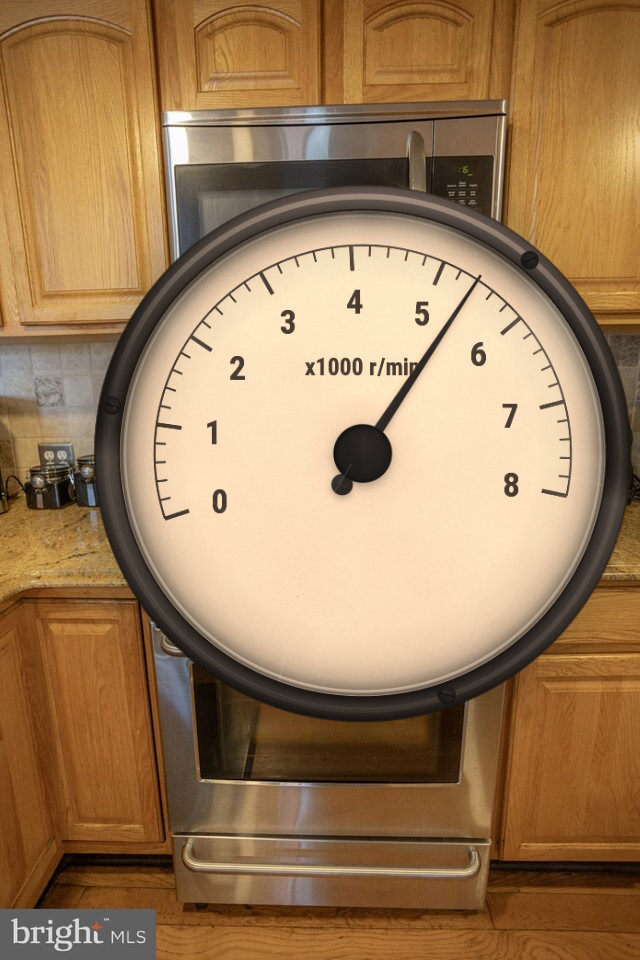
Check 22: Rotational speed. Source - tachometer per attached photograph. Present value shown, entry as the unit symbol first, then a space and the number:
rpm 5400
